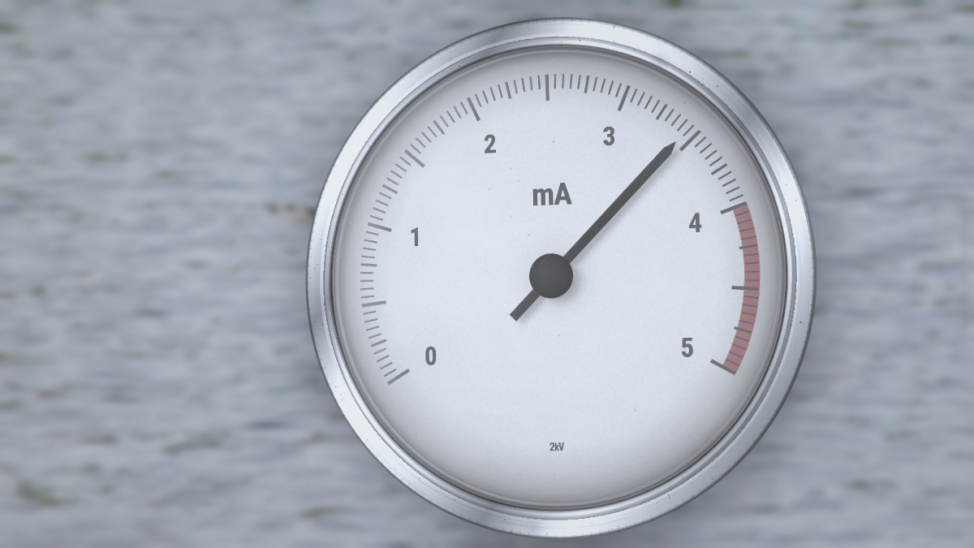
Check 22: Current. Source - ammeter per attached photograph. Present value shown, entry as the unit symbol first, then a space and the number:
mA 3.45
